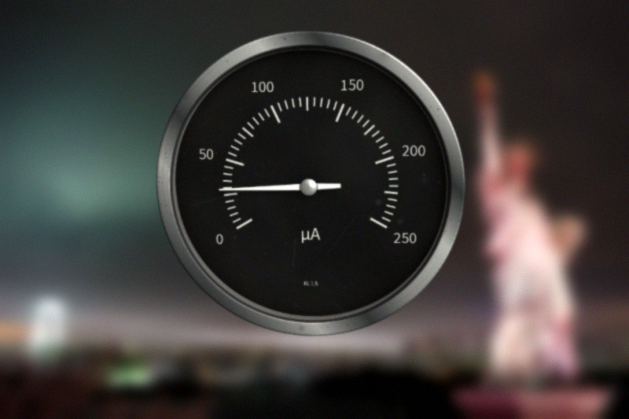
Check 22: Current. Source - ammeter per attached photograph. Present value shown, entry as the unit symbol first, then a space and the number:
µA 30
